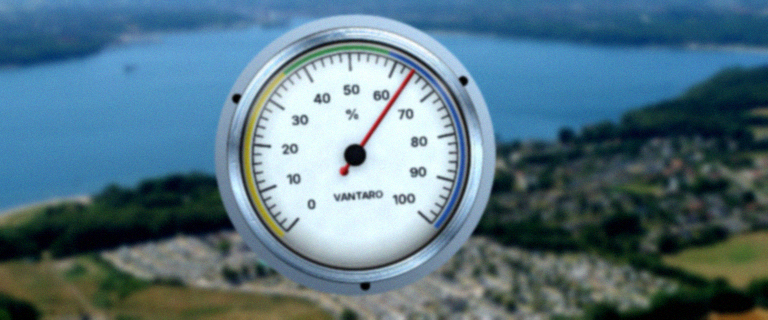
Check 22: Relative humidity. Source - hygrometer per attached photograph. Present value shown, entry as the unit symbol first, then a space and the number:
% 64
